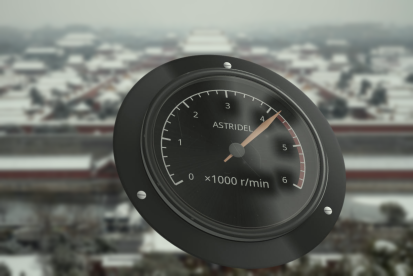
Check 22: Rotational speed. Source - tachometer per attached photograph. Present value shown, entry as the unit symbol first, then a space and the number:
rpm 4200
